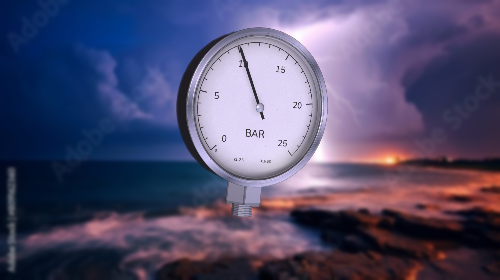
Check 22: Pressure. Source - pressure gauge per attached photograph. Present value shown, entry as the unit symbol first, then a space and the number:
bar 10
